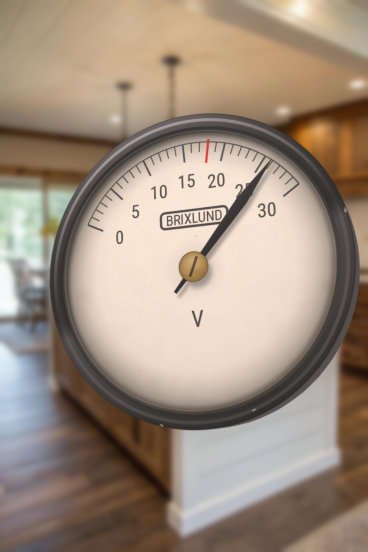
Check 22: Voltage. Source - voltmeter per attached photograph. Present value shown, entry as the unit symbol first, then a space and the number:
V 26
